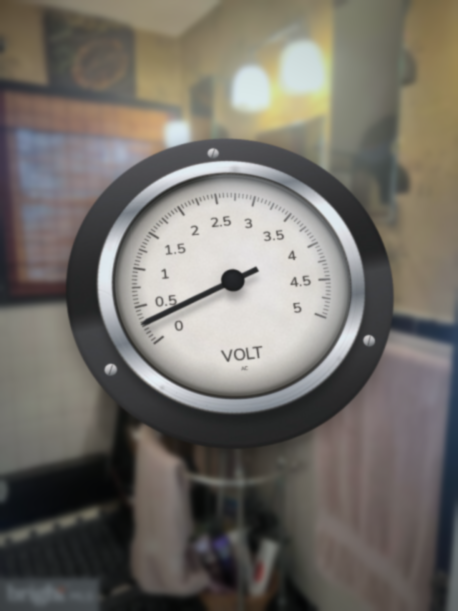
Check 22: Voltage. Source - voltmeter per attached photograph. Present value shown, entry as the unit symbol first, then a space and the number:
V 0.25
